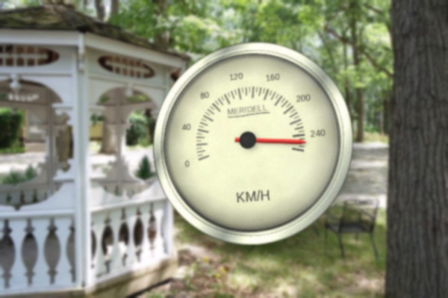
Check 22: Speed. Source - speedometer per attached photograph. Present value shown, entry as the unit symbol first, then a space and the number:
km/h 250
